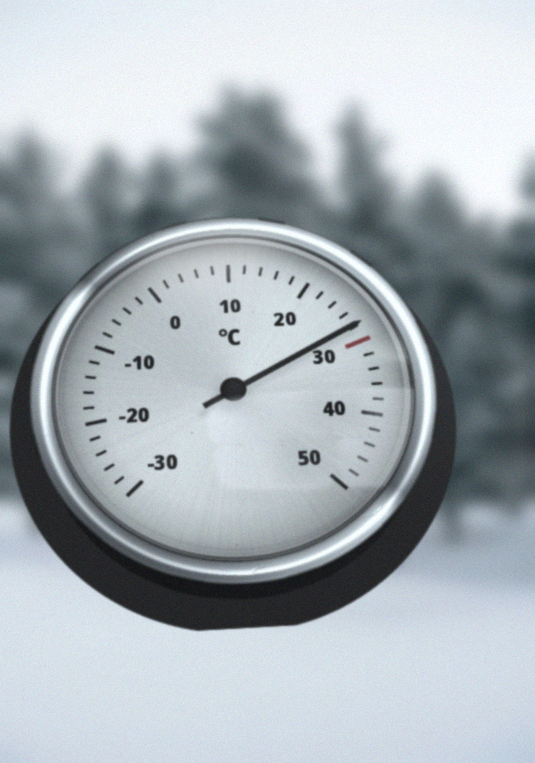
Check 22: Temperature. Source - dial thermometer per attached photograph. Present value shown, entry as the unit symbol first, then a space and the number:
°C 28
